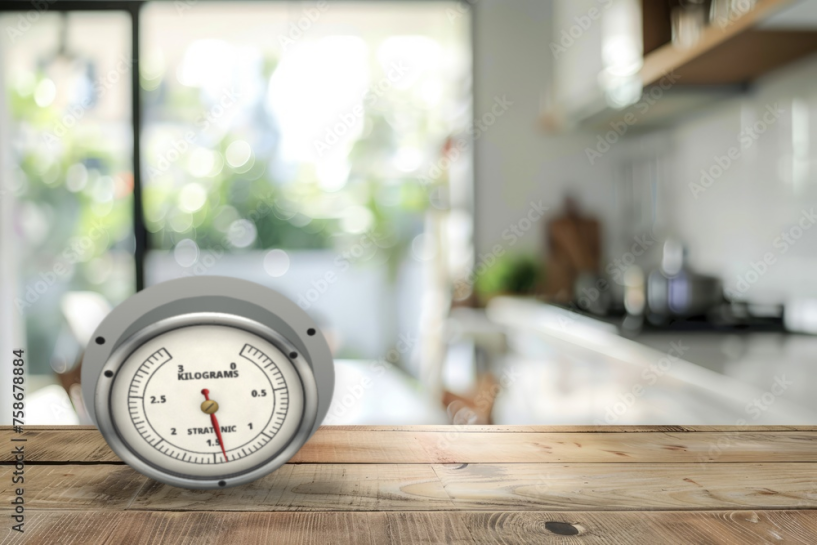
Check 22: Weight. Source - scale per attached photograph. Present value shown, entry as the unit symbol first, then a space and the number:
kg 1.4
